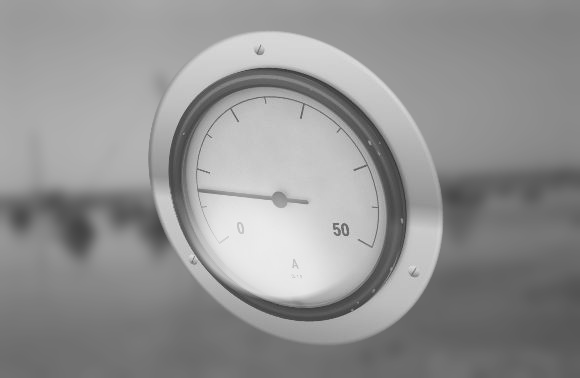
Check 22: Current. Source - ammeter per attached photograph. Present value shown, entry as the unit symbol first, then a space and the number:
A 7.5
